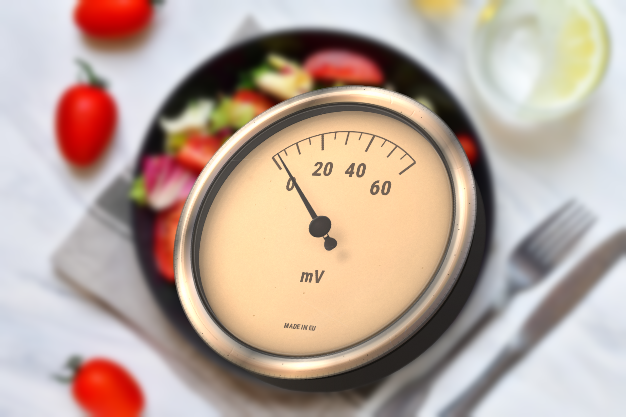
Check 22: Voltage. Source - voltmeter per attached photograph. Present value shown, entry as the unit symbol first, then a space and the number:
mV 2.5
